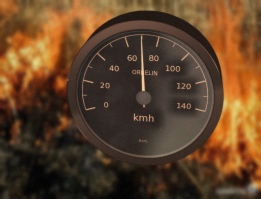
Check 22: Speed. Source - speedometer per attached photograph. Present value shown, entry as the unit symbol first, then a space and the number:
km/h 70
